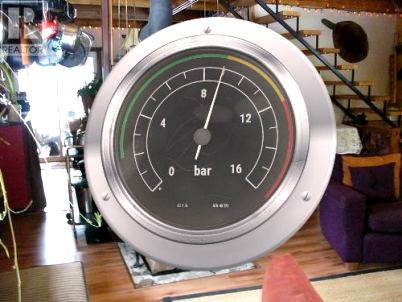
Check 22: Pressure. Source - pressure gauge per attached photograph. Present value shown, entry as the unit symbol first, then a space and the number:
bar 9
